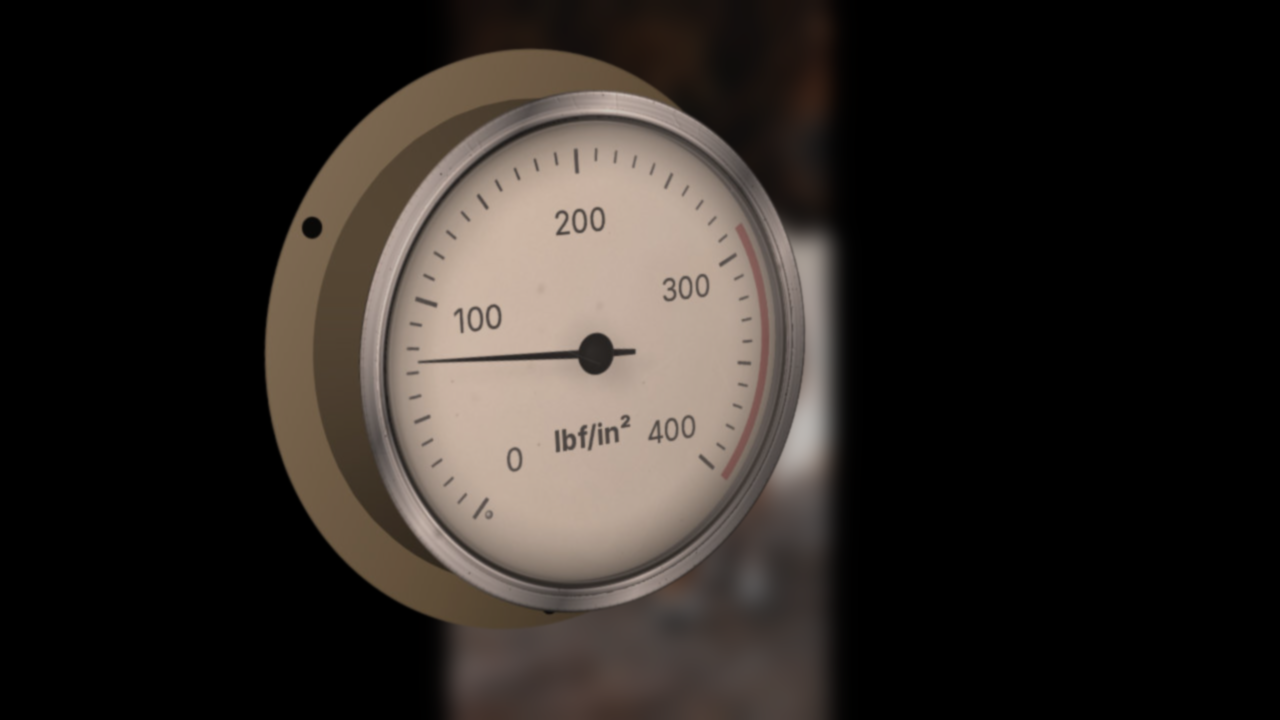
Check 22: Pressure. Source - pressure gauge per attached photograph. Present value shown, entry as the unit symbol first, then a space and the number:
psi 75
